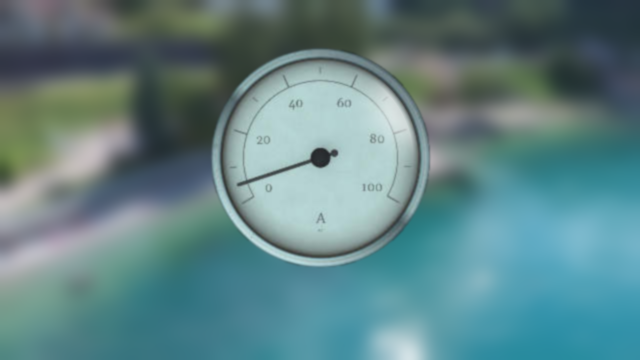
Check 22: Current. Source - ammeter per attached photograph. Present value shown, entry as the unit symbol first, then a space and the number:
A 5
